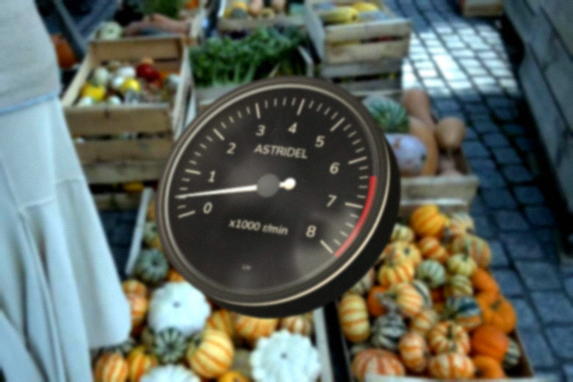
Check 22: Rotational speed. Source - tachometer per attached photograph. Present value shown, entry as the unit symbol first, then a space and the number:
rpm 400
